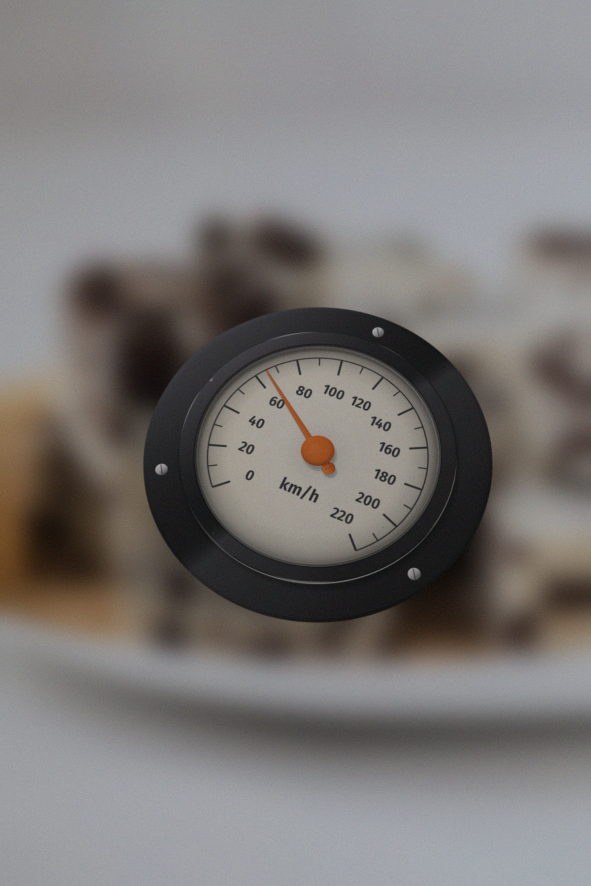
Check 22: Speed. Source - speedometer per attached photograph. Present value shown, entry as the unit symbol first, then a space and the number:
km/h 65
